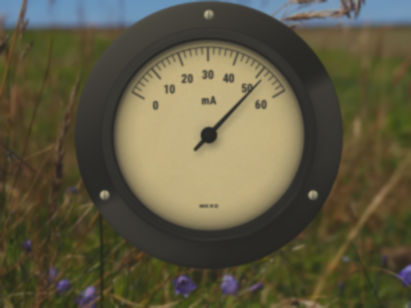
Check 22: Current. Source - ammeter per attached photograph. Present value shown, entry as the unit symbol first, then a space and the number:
mA 52
